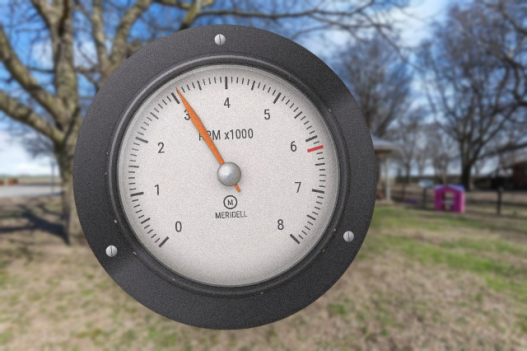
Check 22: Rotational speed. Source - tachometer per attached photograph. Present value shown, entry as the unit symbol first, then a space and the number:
rpm 3100
